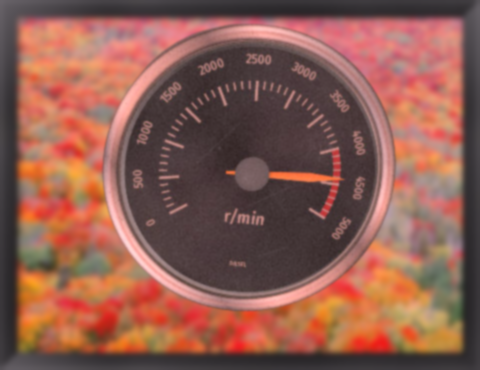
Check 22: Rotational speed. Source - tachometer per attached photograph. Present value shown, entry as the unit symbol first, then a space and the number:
rpm 4400
